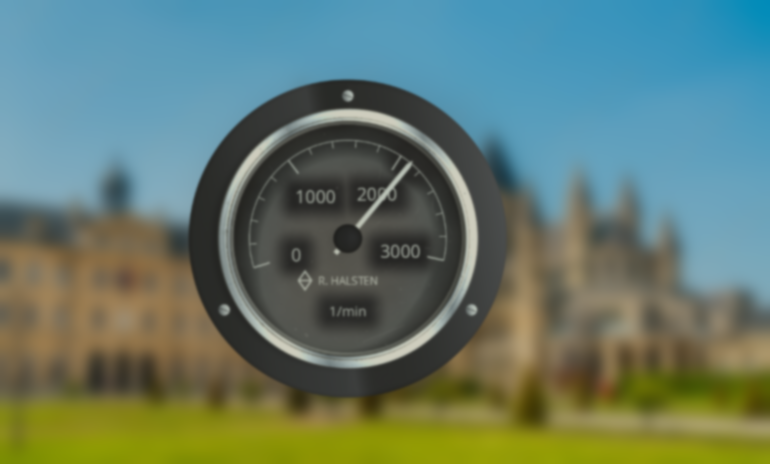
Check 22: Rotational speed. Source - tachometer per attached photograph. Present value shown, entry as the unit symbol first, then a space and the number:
rpm 2100
